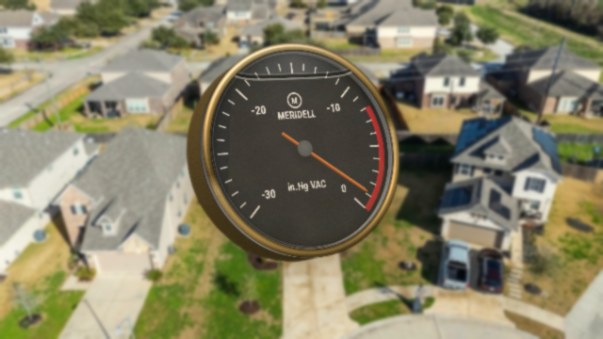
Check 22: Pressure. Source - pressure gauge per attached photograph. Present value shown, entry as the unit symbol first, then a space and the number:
inHg -1
